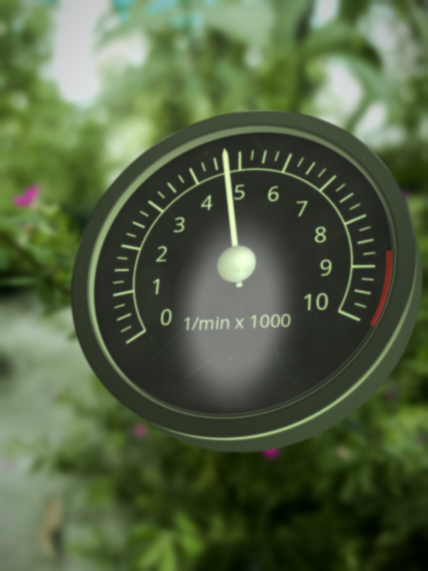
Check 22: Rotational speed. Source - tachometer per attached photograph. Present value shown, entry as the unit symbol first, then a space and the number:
rpm 4750
